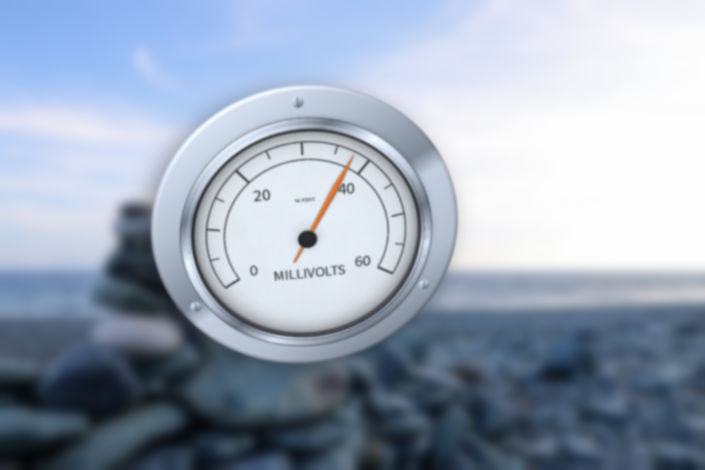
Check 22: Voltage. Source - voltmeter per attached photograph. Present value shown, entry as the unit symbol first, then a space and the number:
mV 37.5
